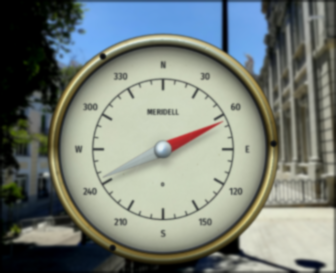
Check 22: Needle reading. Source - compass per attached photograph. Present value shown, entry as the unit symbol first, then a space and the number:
° 65
